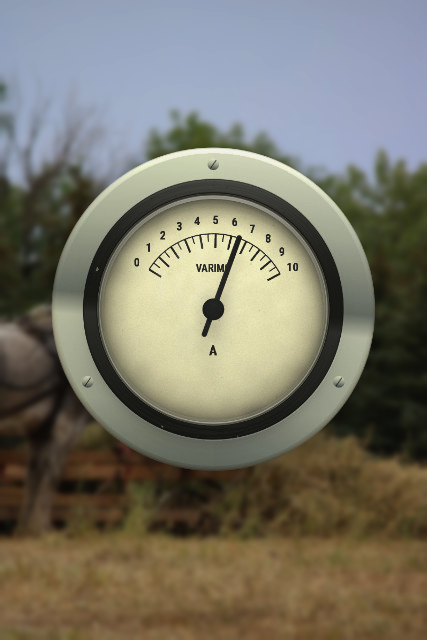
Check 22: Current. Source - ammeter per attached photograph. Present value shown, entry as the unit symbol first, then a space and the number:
A 6.5
